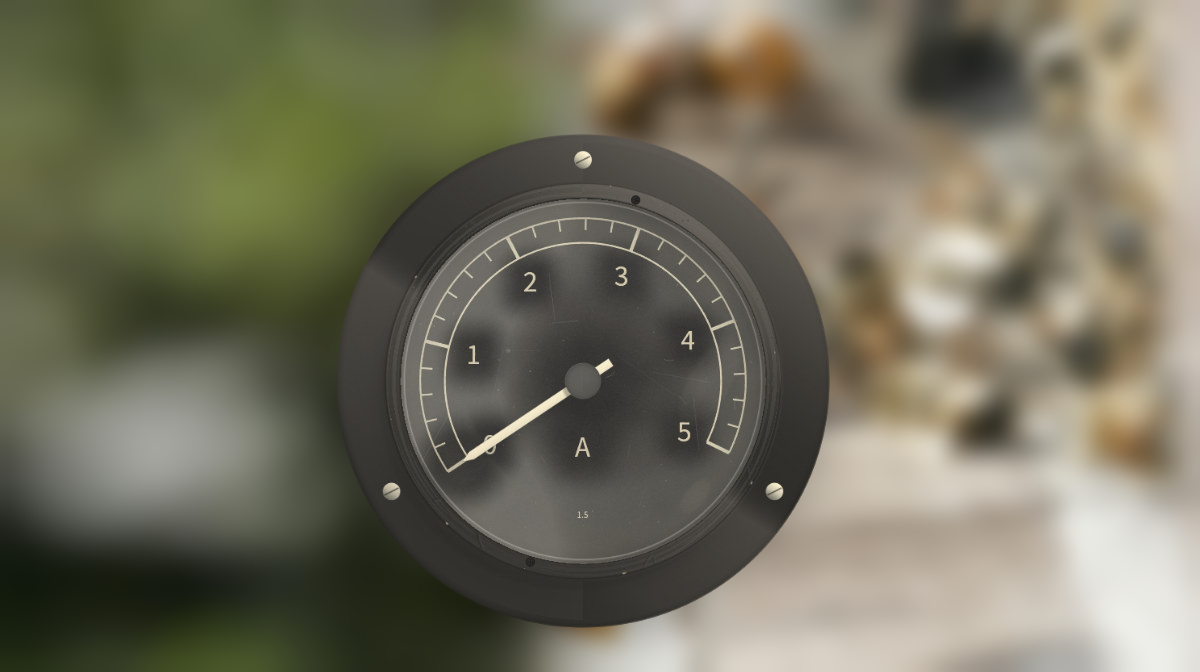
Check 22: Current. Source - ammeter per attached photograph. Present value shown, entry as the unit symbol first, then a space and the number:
A 0
